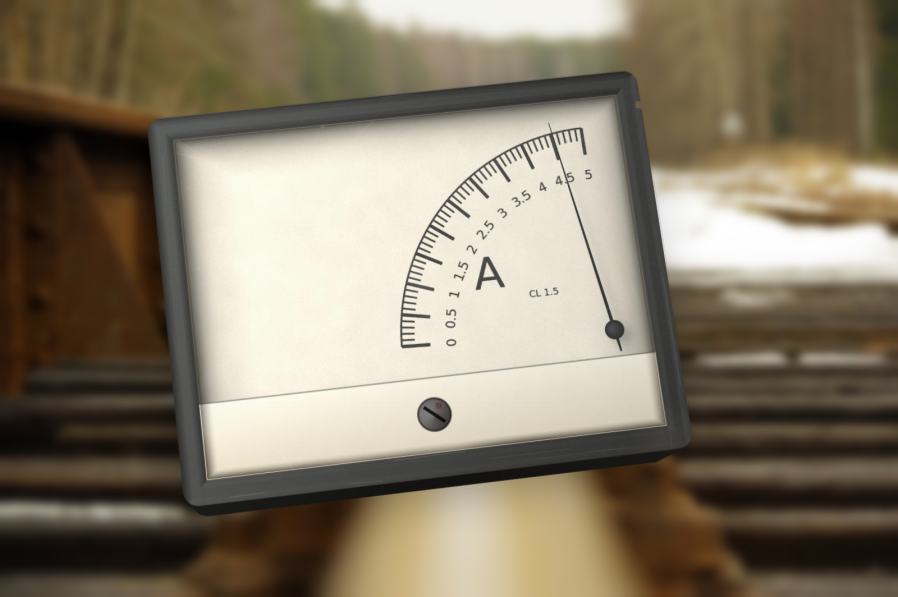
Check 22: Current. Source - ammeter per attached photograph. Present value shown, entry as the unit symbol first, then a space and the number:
A 4.5
